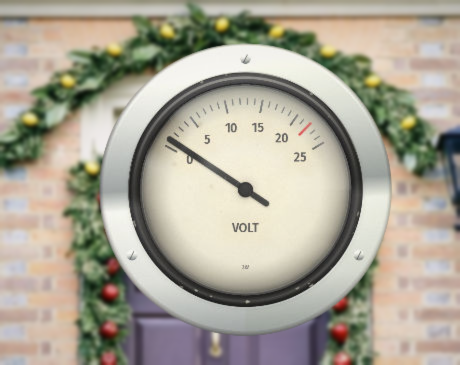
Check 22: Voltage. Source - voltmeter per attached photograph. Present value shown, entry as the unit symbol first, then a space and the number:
V 1
